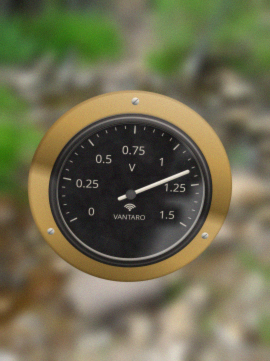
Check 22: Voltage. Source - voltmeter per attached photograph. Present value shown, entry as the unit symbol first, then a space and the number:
V 1.15
